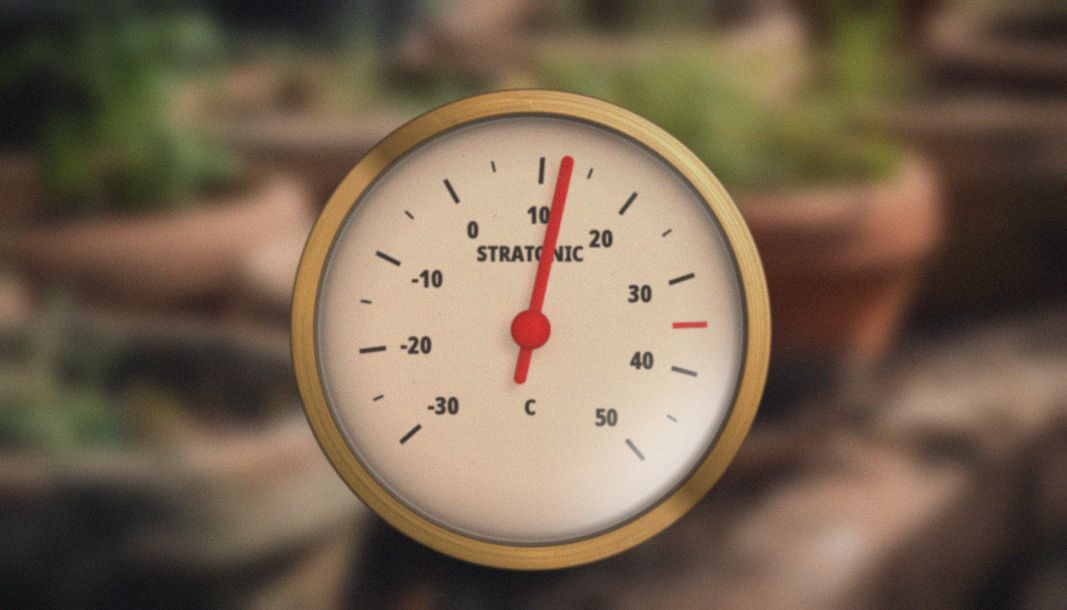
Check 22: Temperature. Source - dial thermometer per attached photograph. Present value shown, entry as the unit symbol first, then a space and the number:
°C 12.5
